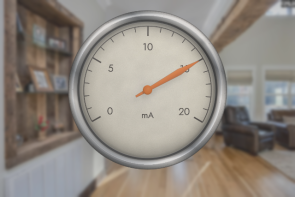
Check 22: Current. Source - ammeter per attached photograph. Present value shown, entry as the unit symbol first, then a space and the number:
mA 15
